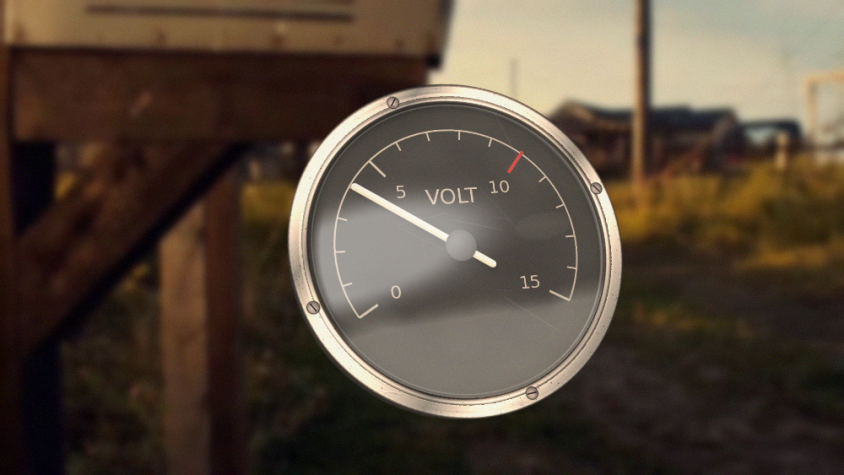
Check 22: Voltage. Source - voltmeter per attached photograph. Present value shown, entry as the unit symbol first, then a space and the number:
V 4
